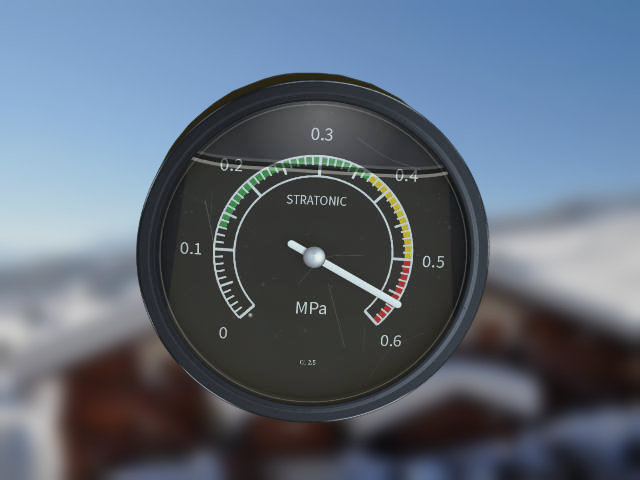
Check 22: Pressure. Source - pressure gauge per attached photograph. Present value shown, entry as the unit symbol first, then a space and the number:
MPa 0.56
